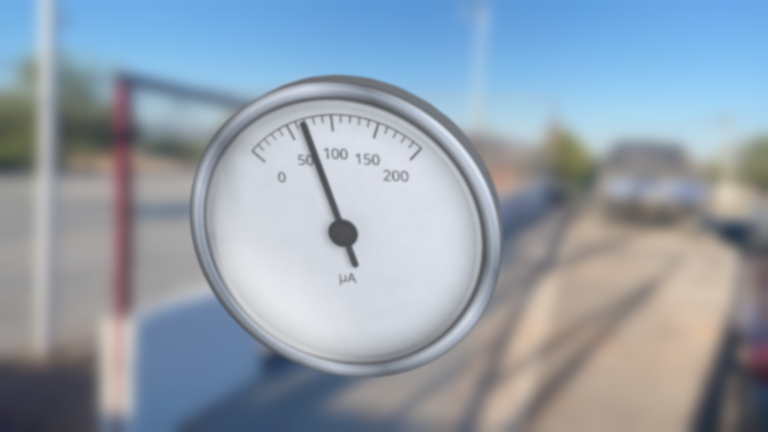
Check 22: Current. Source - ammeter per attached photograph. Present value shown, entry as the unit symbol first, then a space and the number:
µA 70
